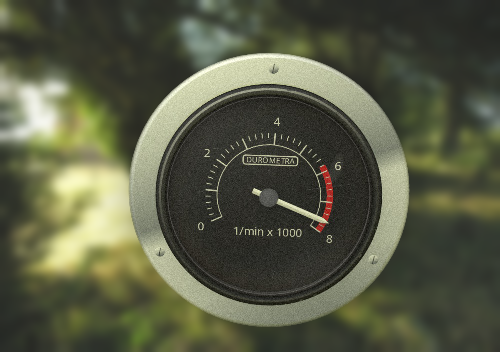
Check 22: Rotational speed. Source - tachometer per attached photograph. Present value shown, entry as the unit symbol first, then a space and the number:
rpm 7600
